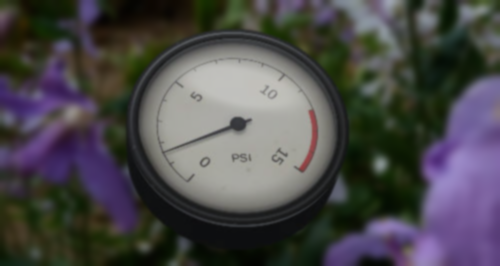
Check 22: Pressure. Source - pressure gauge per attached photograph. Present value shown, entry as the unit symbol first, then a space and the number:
psi 1.5
